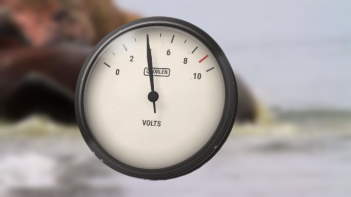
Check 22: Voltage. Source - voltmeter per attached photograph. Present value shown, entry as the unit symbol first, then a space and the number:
V 4
